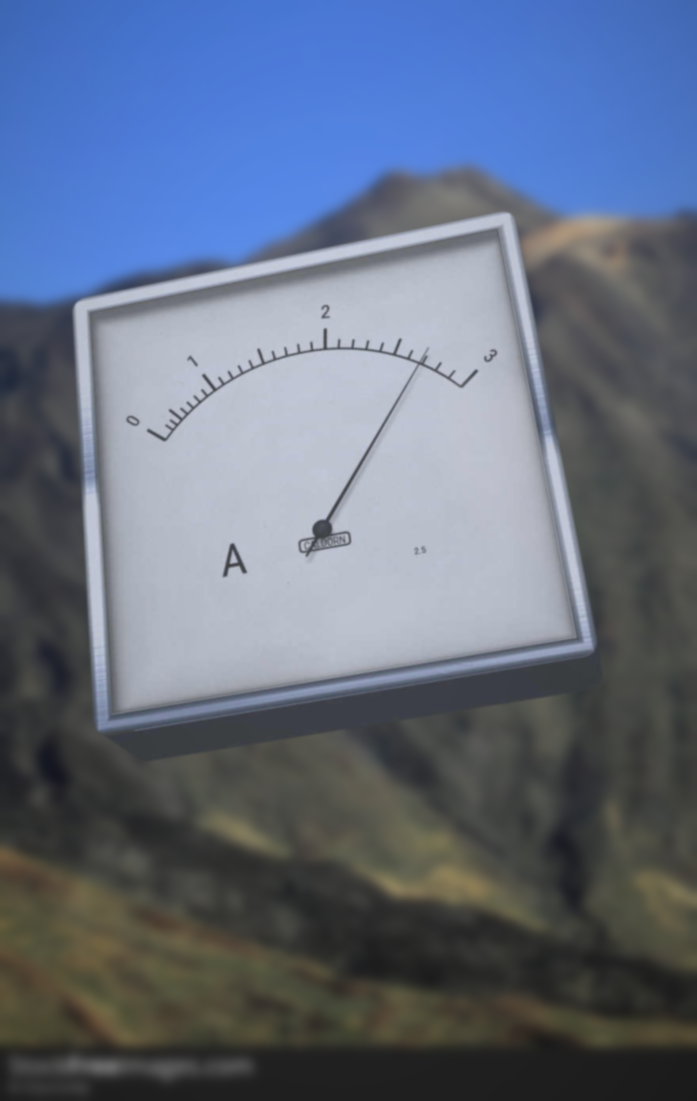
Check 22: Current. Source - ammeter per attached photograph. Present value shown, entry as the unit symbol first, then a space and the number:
A 2.7
